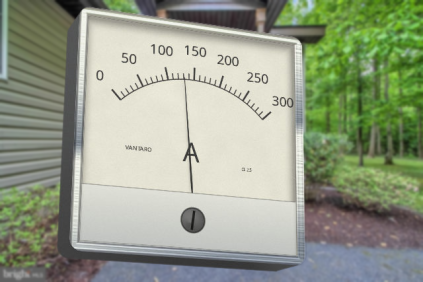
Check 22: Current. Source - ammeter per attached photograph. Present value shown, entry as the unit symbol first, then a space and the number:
A 130
